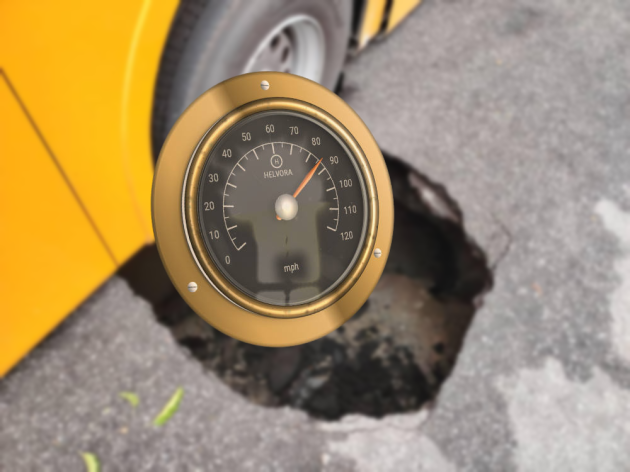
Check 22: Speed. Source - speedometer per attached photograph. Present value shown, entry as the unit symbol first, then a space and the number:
mph 85
